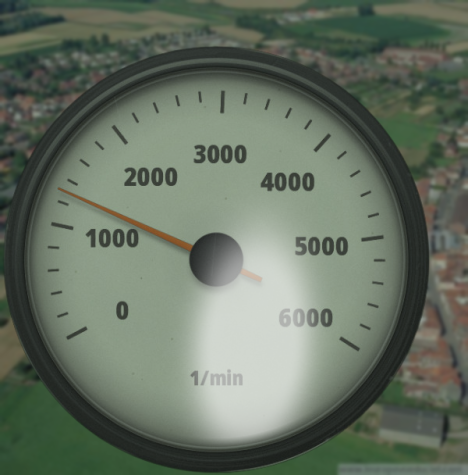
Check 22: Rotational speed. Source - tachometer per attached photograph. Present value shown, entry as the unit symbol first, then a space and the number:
rpm 1300
